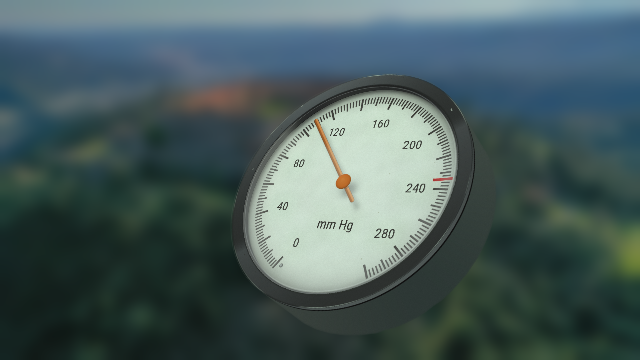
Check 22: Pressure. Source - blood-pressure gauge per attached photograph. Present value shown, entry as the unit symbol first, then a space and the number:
mmHg 110
